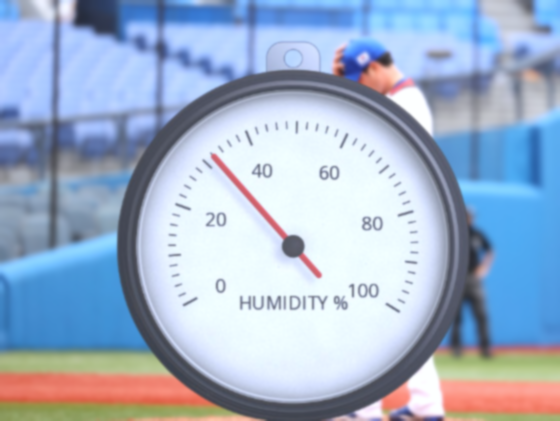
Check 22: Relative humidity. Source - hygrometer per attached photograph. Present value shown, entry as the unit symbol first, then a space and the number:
% 32
